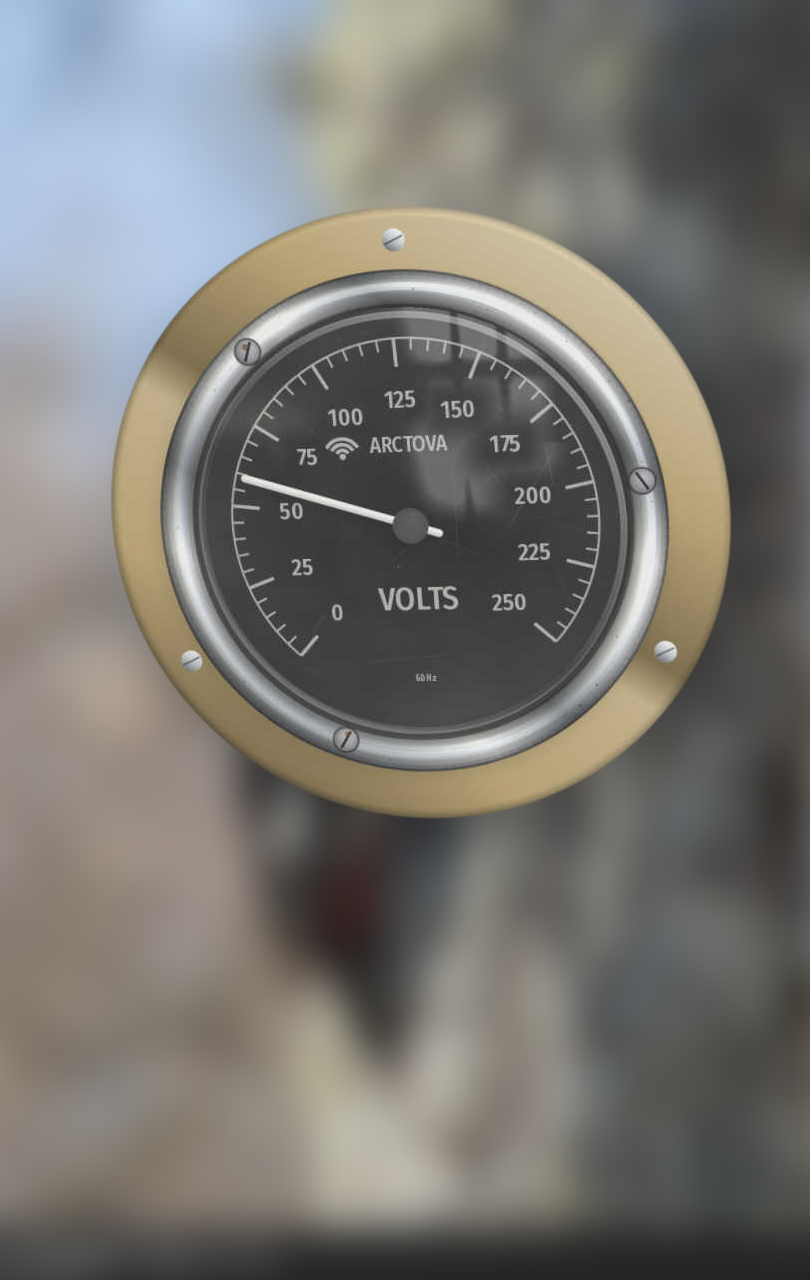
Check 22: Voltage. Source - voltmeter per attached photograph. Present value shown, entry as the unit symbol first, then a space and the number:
V 60
